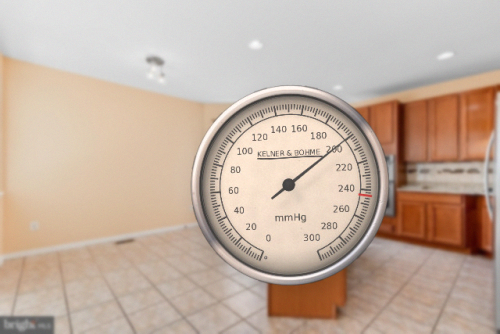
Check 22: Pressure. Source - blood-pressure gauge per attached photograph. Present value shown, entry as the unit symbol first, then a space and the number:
mmHg 200
